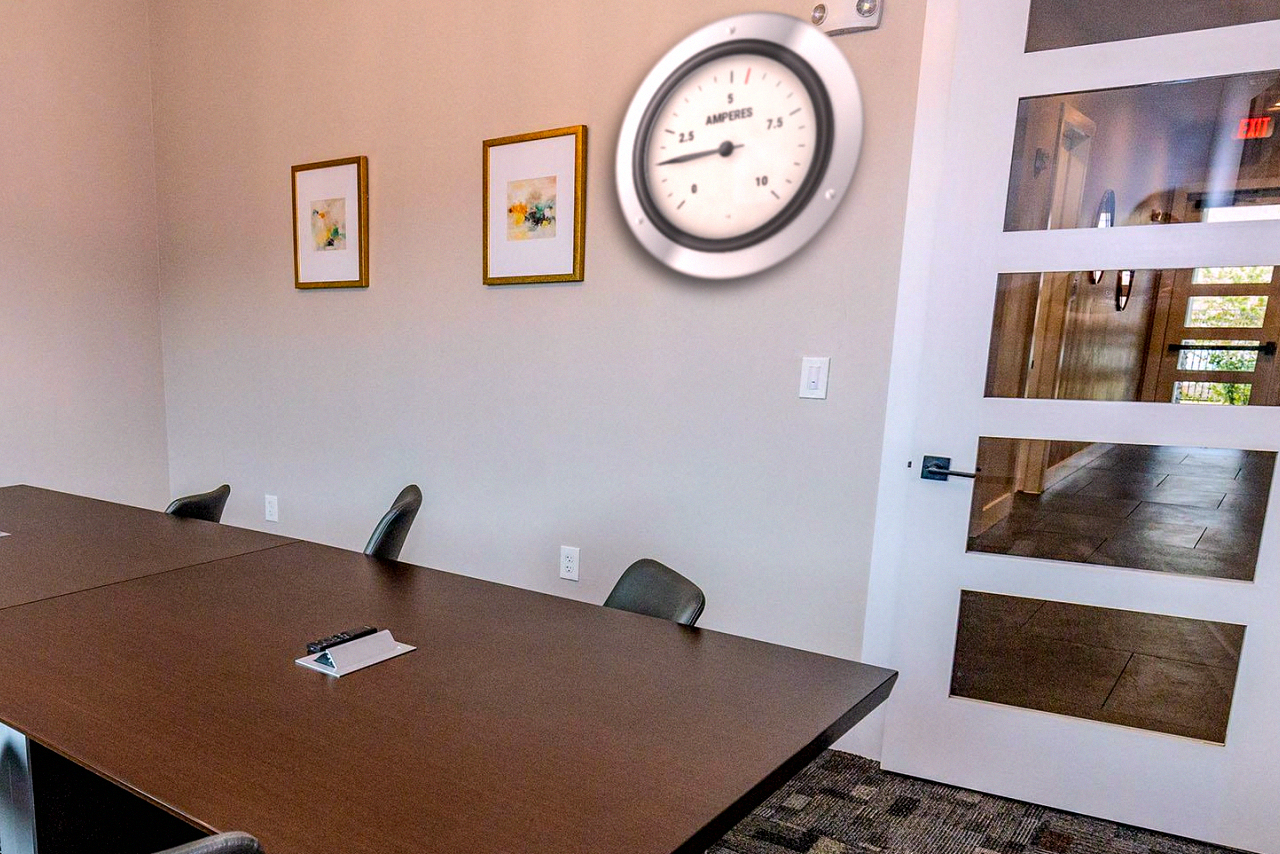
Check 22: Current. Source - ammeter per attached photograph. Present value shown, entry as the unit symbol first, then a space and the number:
A 1.5
